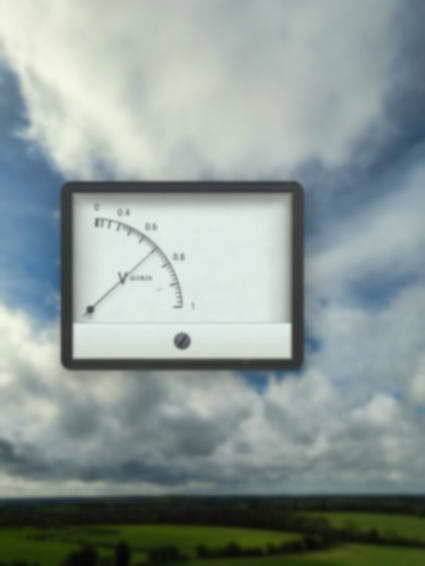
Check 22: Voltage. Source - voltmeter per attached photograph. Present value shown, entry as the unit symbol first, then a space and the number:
V 0.7
